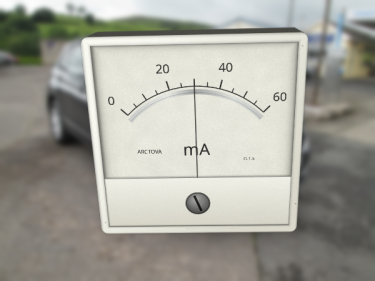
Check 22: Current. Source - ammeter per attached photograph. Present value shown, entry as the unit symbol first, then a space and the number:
mA 30
